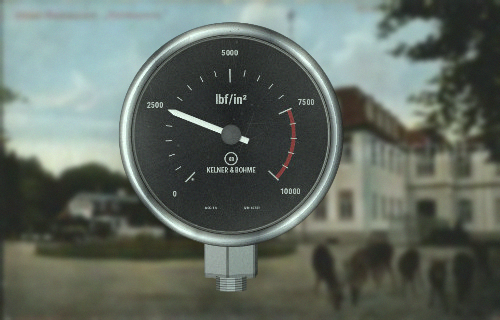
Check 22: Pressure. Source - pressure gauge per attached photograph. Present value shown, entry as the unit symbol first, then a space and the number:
psi 2500
